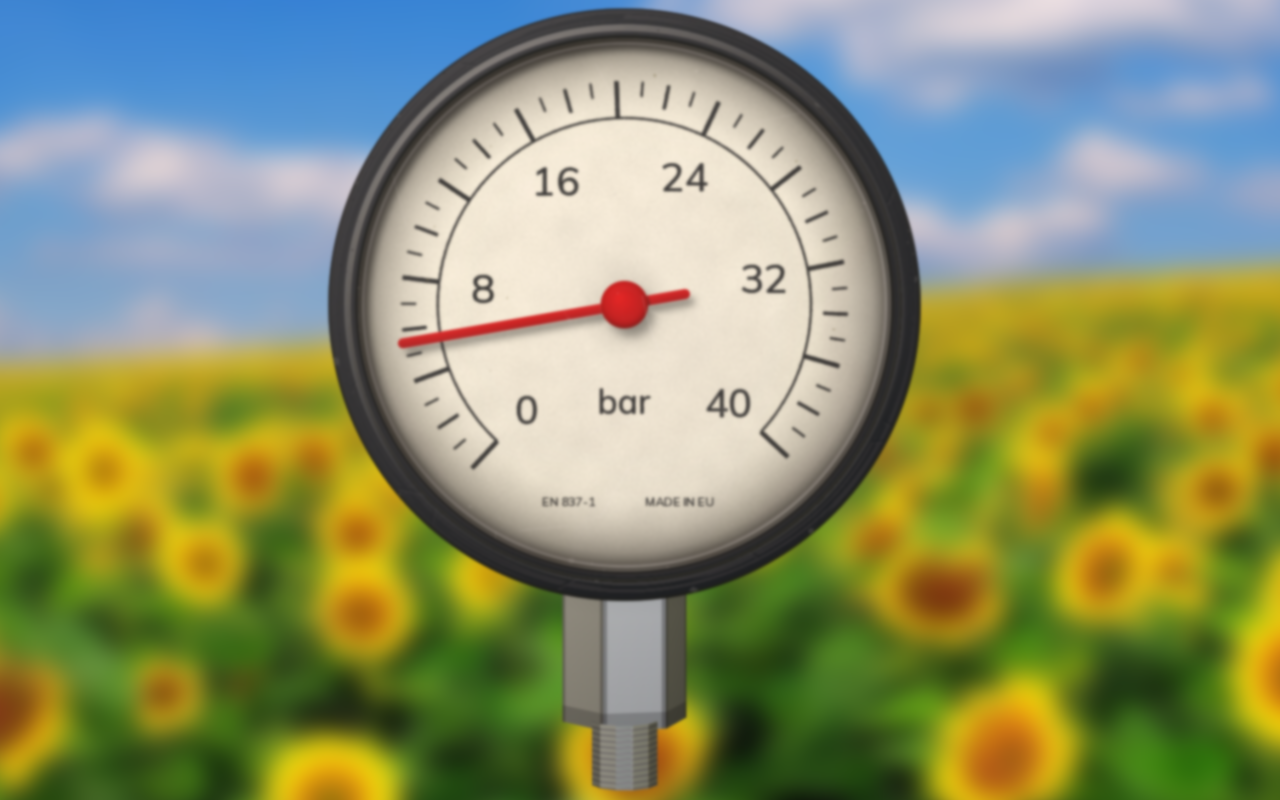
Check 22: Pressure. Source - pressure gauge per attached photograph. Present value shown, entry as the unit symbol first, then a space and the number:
bar 5.5
